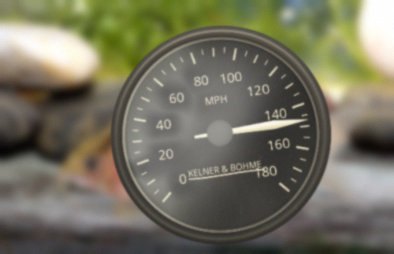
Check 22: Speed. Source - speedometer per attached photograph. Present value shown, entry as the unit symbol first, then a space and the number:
mph 147.5
